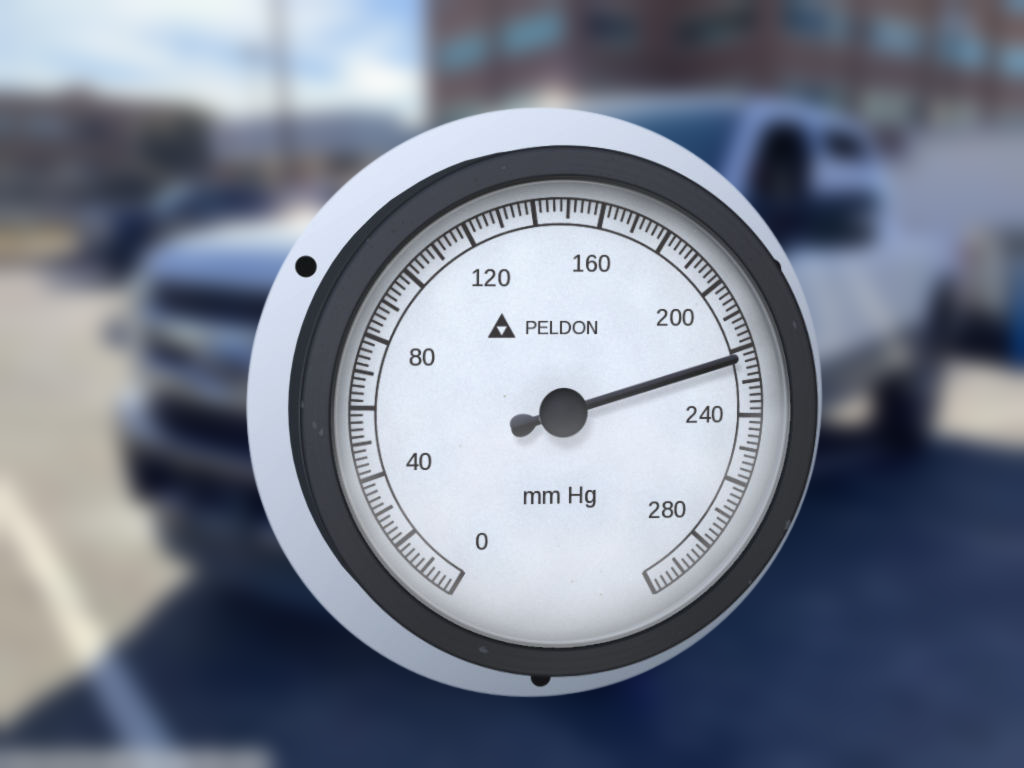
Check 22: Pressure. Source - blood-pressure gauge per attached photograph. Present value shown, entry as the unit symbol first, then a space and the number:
mmHg 222
